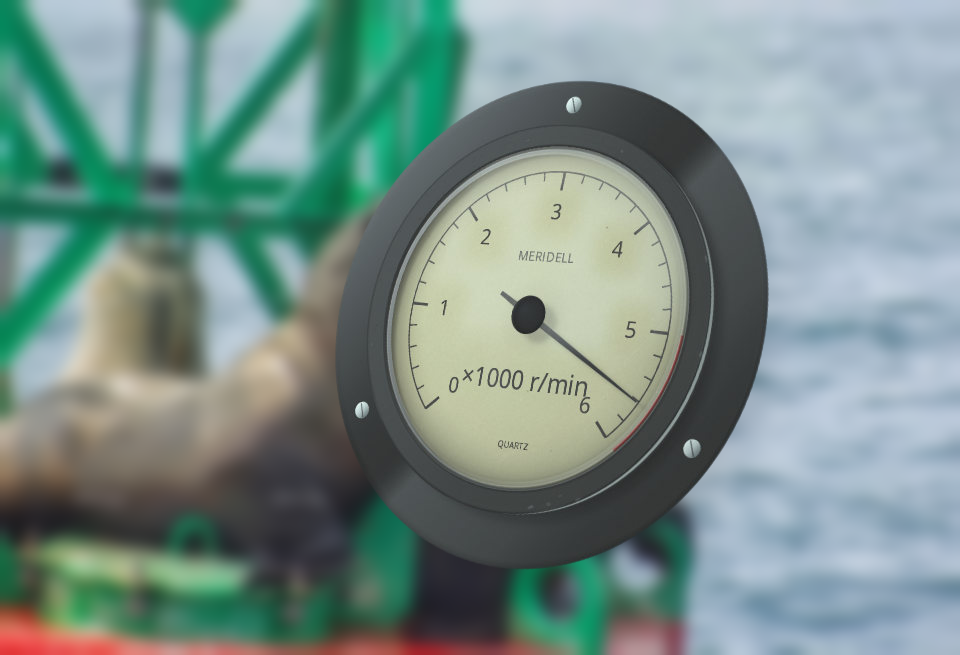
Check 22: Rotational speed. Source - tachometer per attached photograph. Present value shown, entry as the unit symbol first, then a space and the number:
rpm 5600
